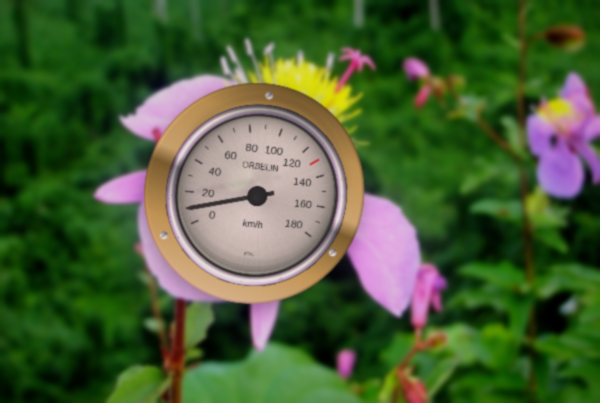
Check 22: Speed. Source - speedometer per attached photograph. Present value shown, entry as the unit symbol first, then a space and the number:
km/h 10
